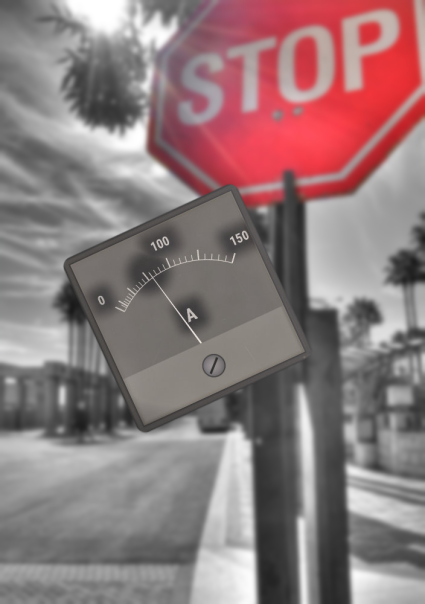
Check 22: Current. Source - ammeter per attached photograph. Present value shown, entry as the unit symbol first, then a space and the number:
A 80
